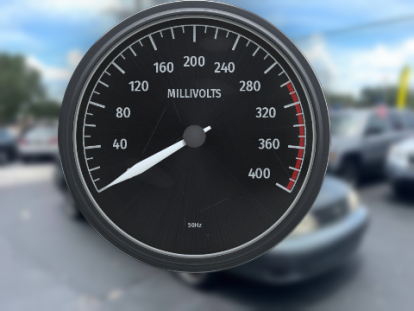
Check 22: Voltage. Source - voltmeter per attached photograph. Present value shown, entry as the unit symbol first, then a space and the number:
mV 0
